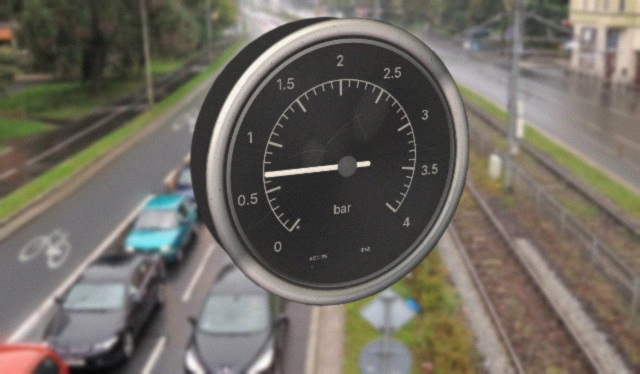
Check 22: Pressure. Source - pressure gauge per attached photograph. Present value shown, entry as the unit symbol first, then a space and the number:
bar 0.7
